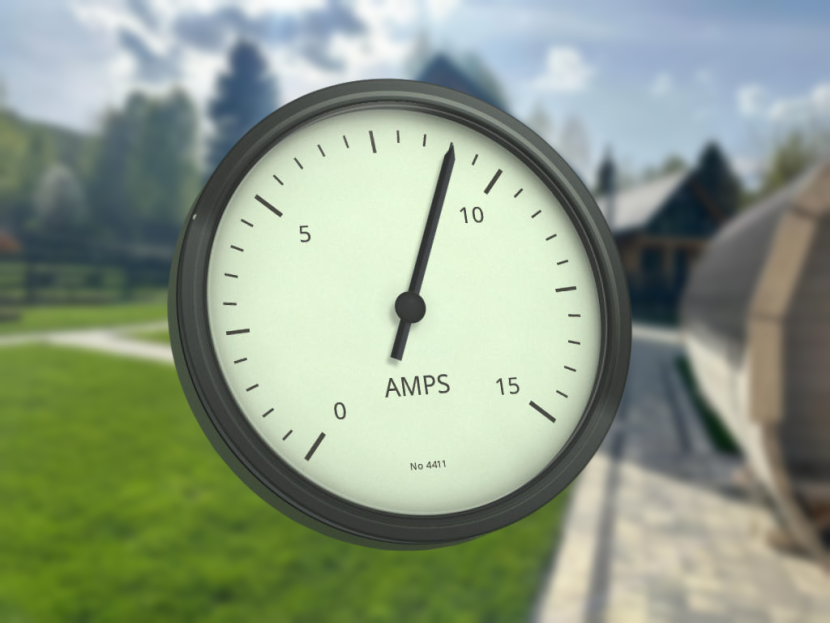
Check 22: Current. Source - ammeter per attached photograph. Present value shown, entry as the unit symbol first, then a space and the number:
A 9
